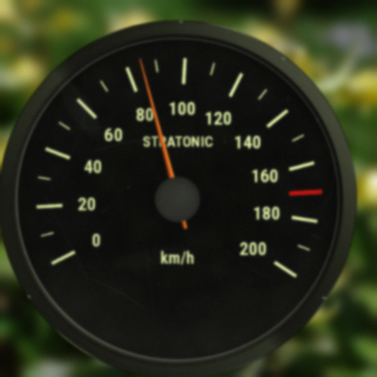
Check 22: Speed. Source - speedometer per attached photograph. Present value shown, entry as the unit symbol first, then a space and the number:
km/h 85
